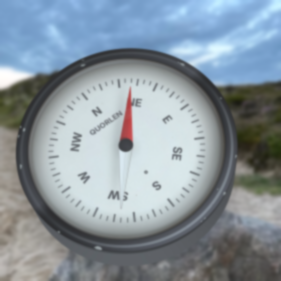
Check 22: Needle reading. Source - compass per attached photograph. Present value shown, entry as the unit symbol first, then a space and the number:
° 40
